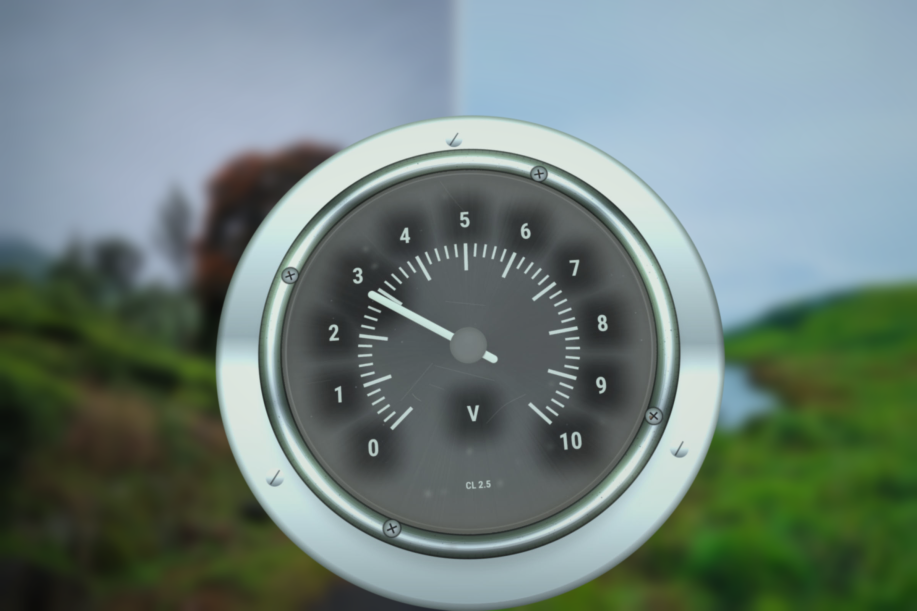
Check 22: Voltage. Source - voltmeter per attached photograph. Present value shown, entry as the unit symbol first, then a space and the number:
V 2.8
